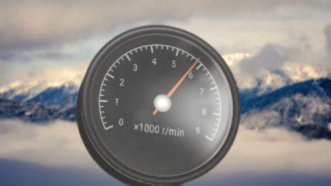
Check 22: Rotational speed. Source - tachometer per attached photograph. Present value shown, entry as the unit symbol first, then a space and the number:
rpm 5800
